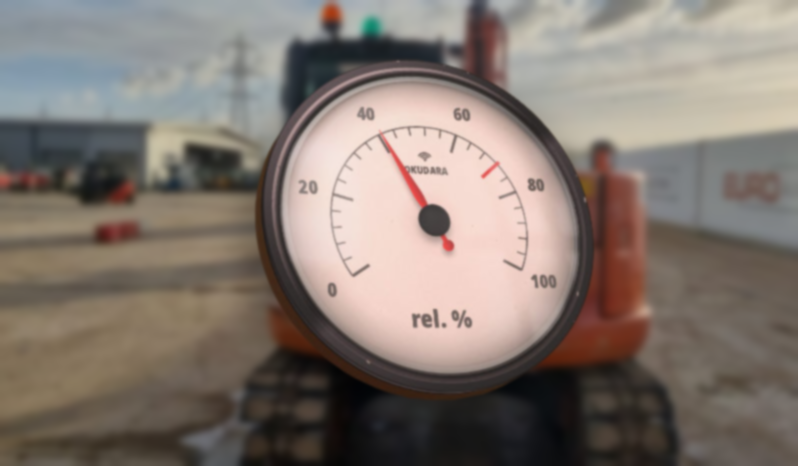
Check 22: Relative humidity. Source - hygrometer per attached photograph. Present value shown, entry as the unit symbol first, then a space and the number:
% 40
